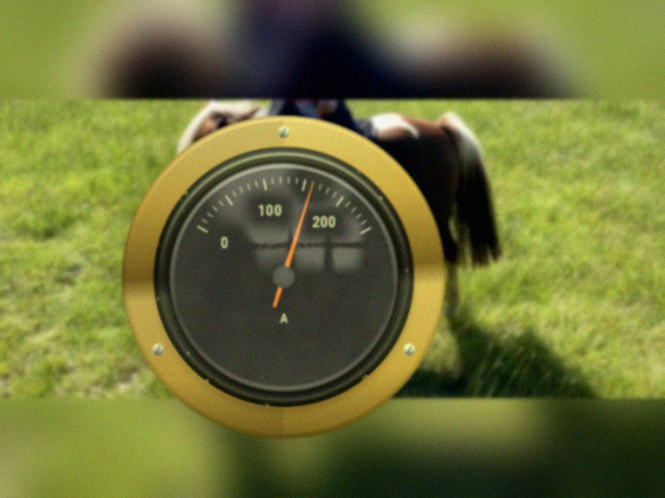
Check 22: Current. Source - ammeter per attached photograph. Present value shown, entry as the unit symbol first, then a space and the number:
A 160
